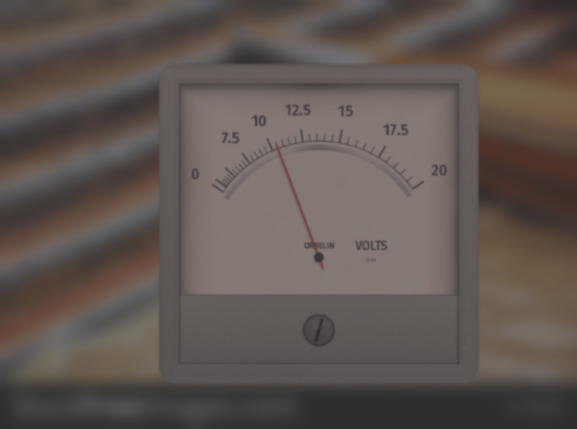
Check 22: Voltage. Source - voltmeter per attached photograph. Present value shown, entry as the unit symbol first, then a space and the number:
V 10.5
